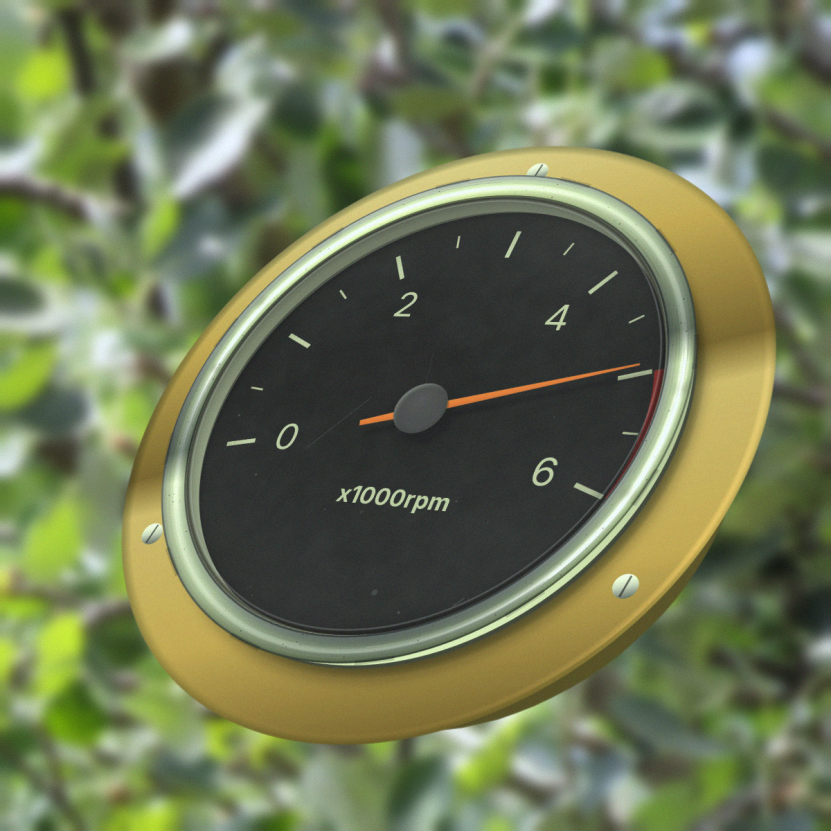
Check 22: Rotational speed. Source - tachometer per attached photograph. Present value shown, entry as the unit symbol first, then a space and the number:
rpm 5000
